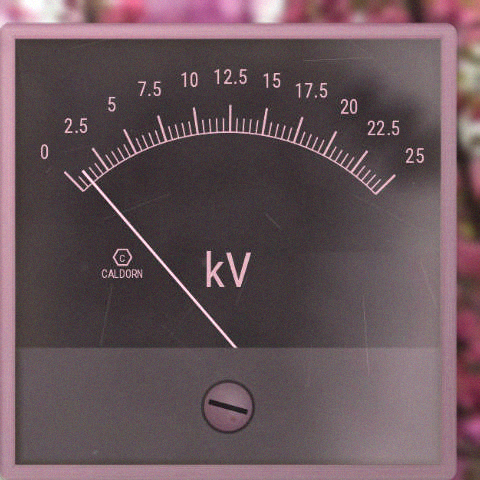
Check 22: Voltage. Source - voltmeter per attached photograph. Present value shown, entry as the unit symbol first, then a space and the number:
kV 1
